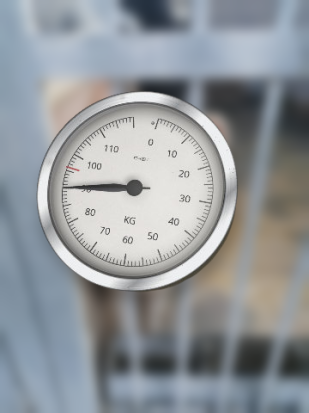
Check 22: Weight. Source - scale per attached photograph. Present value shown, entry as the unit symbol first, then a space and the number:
kg 90
